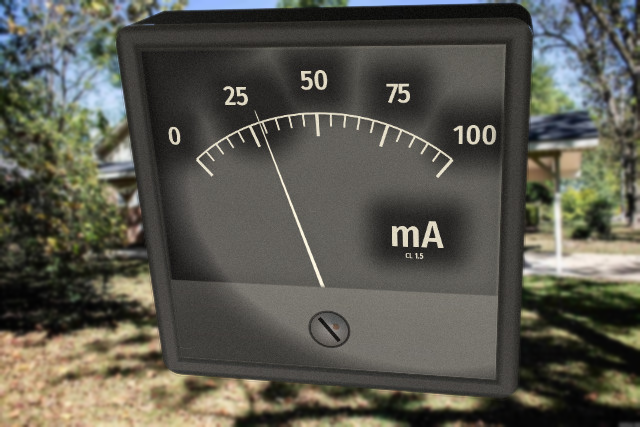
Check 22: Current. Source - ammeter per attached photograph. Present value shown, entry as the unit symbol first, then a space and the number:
mA 30
